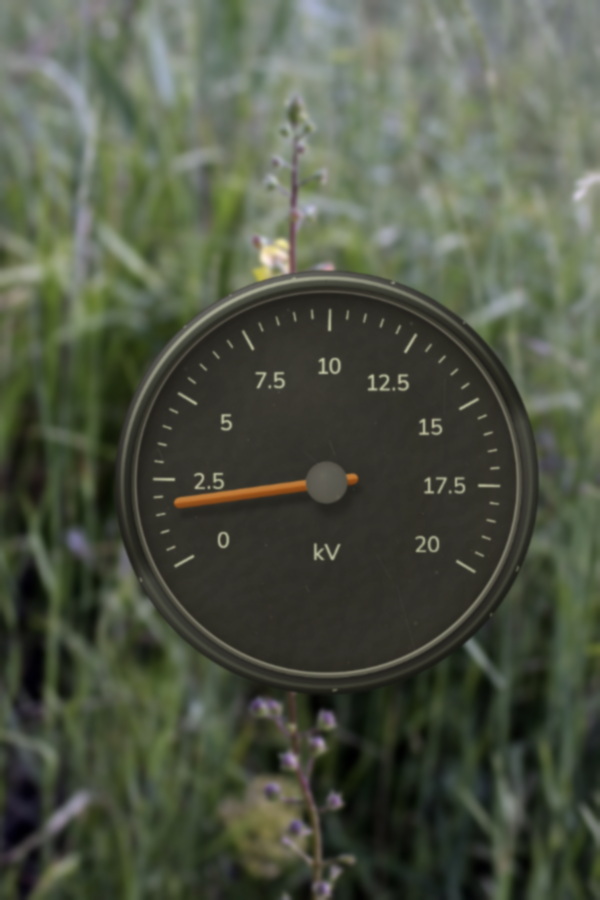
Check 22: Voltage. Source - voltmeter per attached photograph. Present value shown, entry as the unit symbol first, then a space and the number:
kV 1.75
